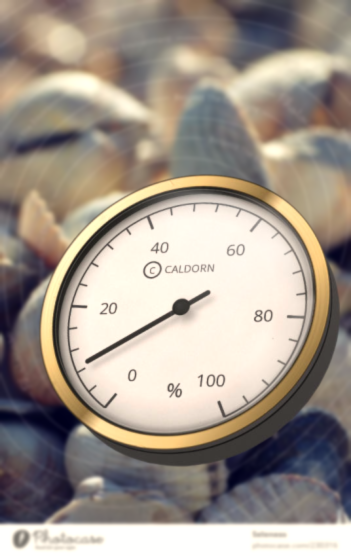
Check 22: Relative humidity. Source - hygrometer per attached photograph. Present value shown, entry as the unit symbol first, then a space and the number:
% 8
